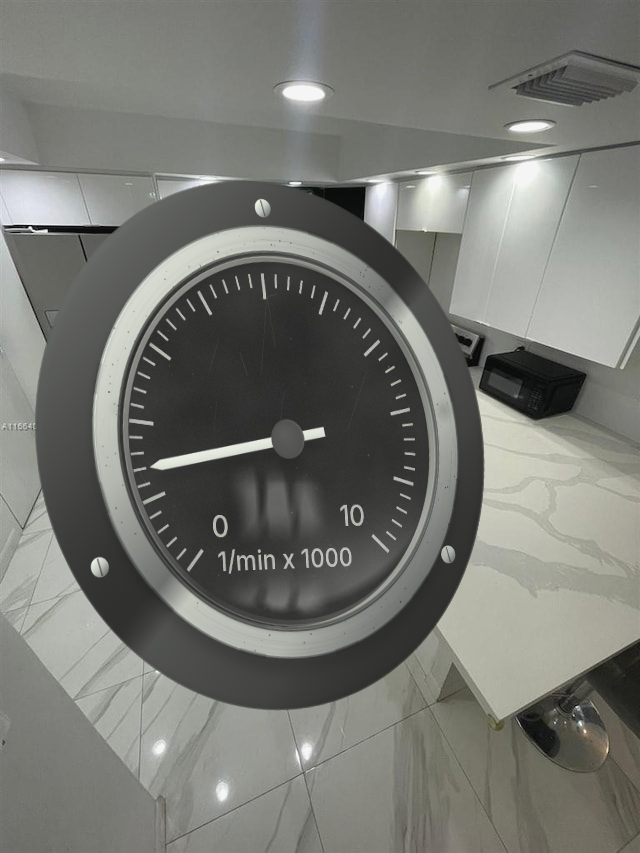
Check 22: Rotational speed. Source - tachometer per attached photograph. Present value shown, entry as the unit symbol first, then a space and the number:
rpm 1400
